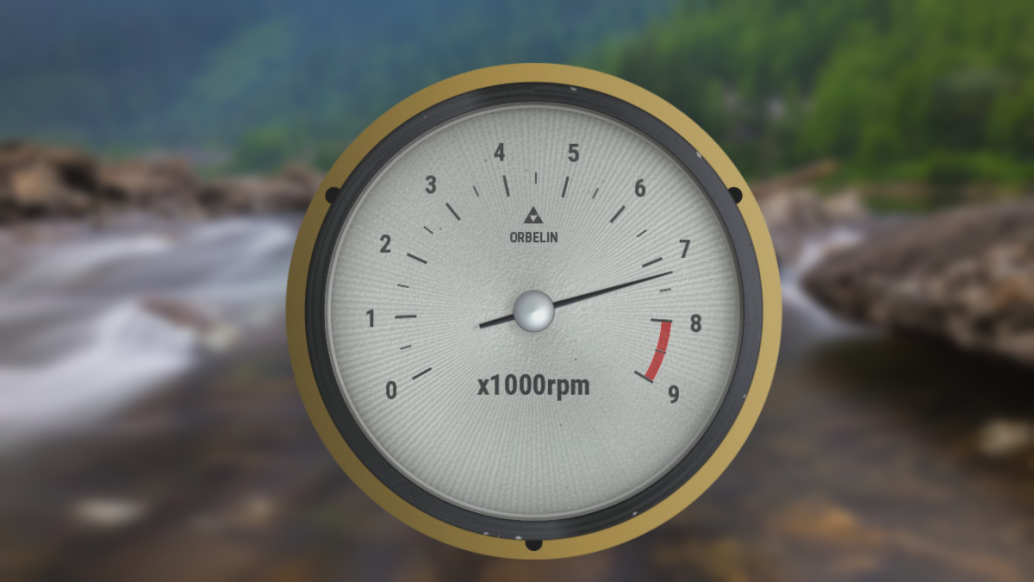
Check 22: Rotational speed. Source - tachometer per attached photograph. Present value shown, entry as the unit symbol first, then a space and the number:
rpm 7250
